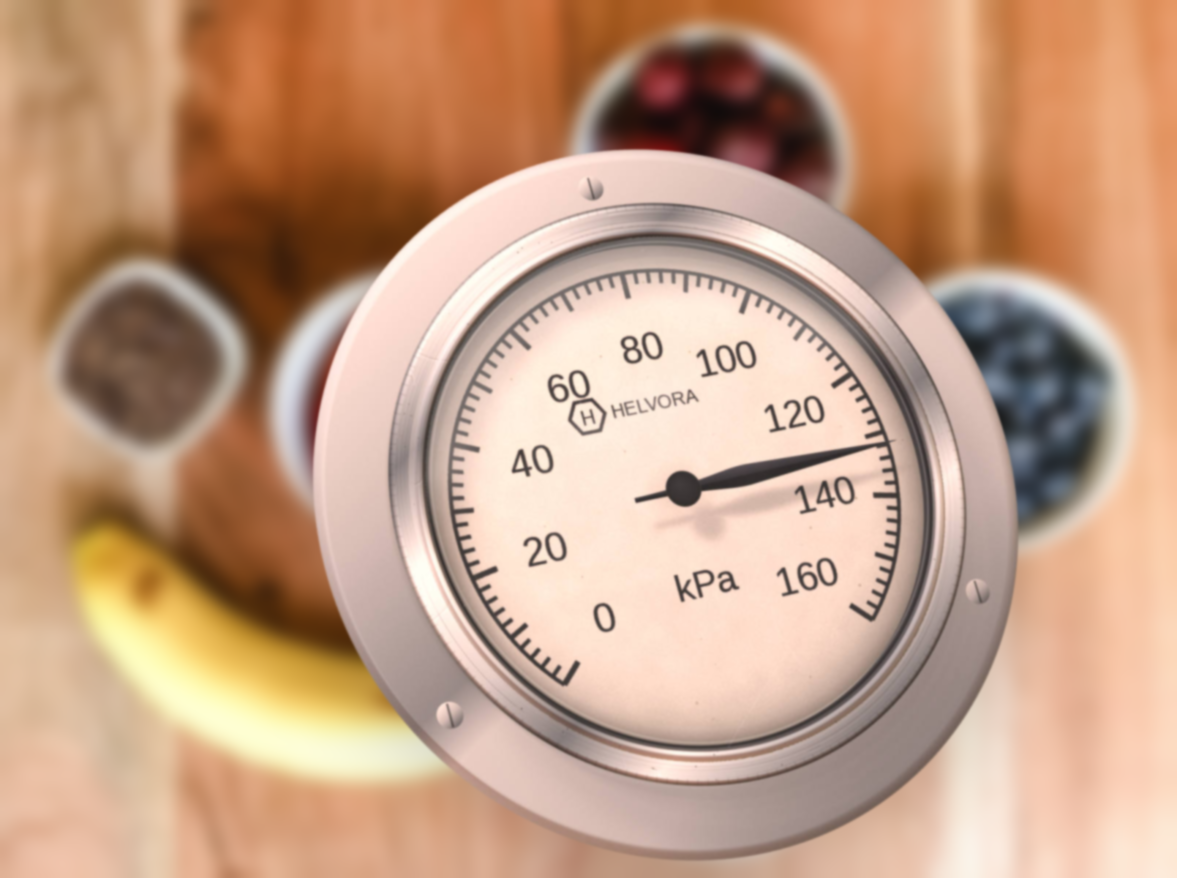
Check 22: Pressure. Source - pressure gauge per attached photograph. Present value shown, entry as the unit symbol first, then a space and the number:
kPa 132
